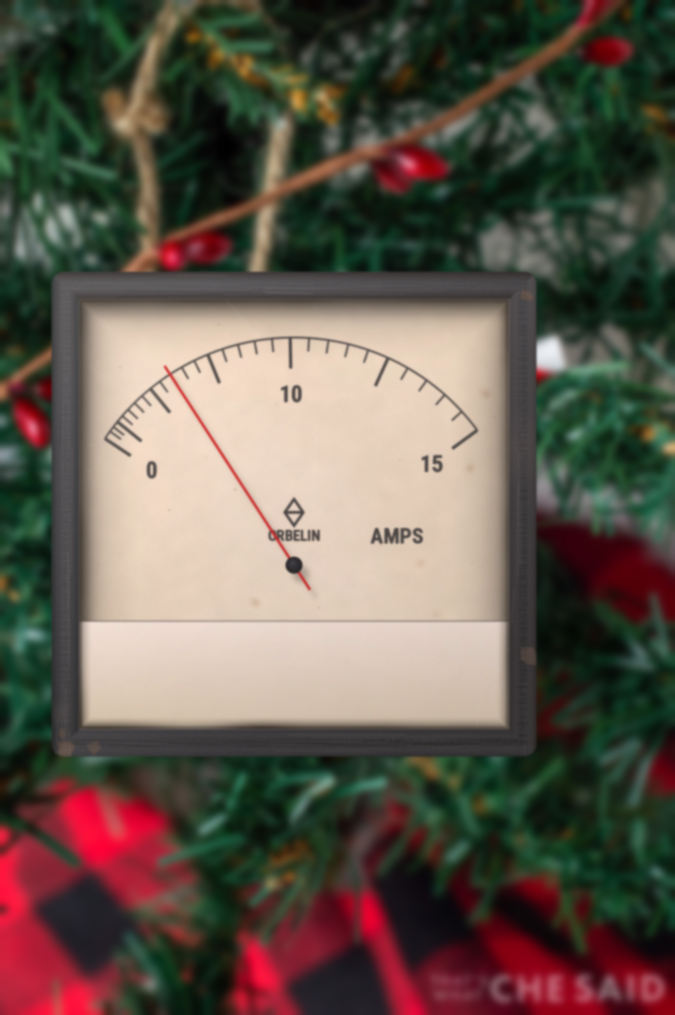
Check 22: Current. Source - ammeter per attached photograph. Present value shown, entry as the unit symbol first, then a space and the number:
A 6
